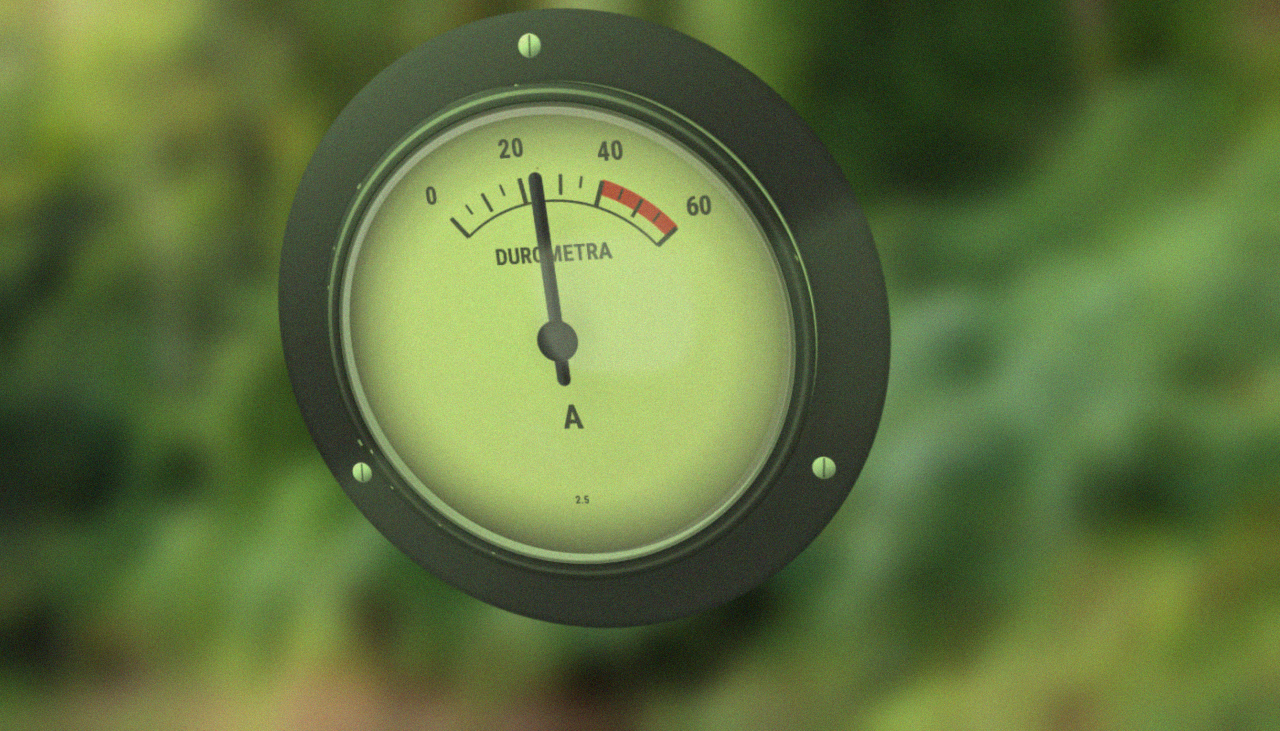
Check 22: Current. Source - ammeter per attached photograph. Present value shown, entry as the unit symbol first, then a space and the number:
A 25
